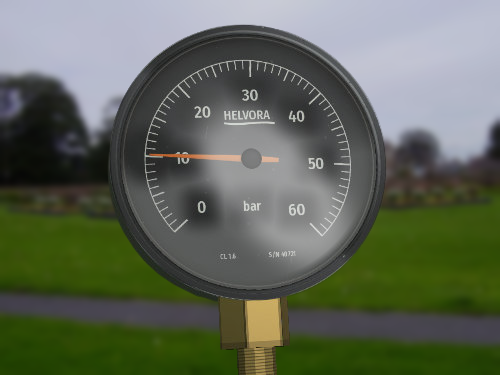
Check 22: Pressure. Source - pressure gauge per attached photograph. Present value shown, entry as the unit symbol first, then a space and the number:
bar 10
